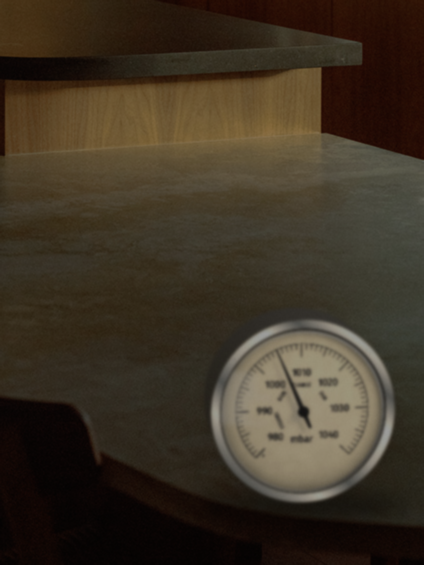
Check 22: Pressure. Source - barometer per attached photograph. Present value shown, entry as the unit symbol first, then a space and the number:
mbar 1005
